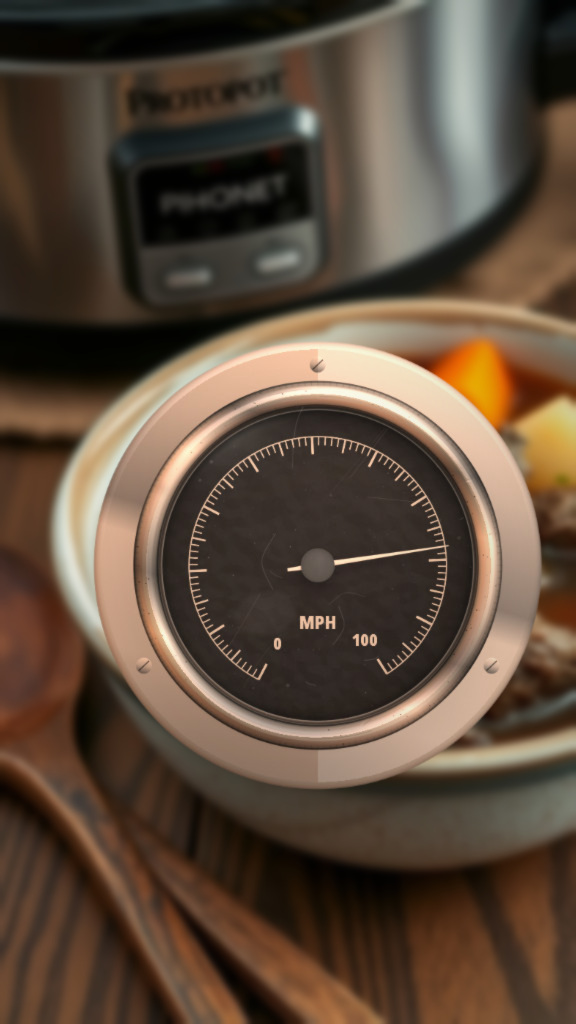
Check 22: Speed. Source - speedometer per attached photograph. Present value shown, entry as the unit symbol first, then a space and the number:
mph 78
